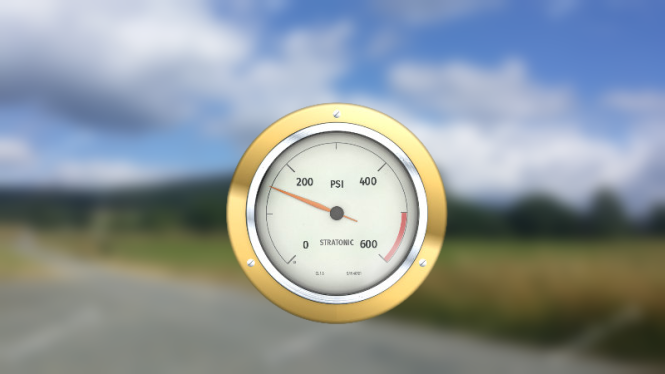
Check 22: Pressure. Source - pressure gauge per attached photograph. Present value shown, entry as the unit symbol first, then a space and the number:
psi 150
